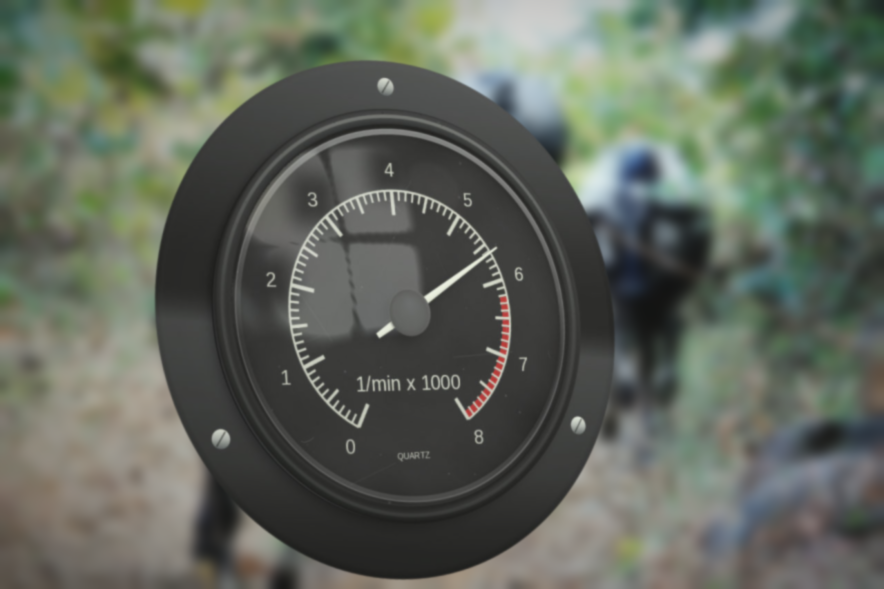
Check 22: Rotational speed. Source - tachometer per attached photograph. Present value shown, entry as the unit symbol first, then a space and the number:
rpm 5600
